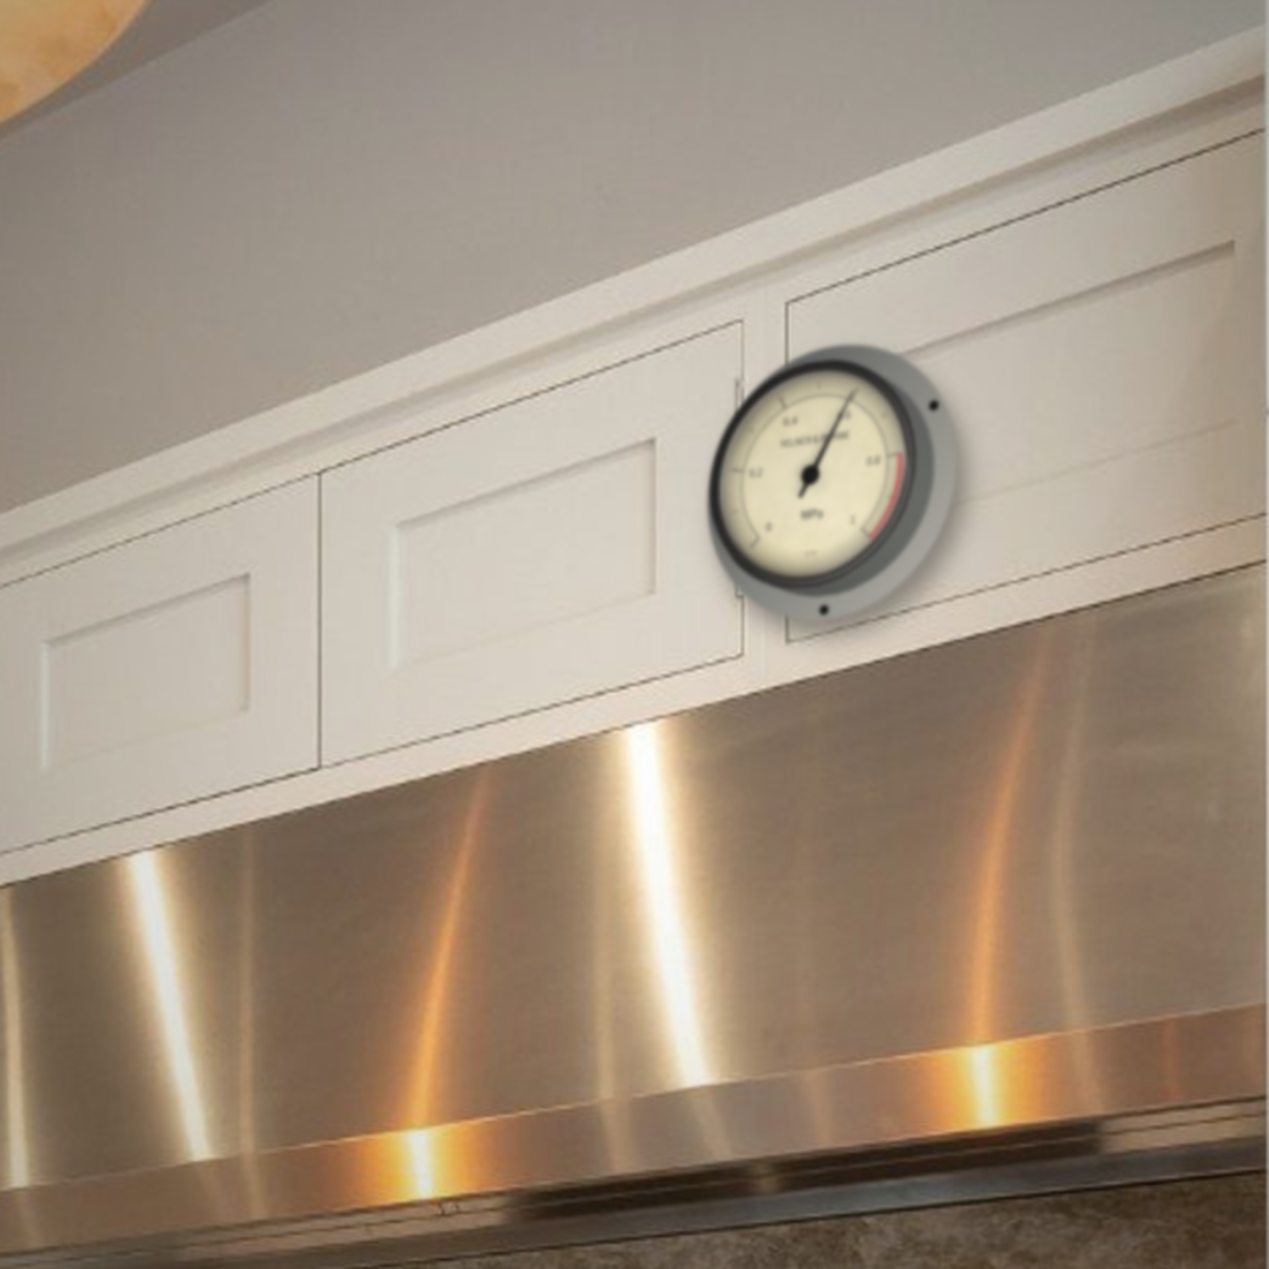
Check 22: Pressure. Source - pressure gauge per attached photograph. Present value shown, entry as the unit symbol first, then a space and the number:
MPa 0.6
